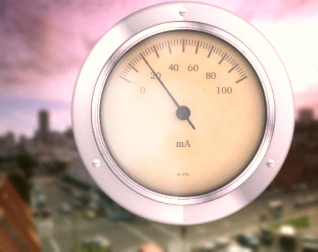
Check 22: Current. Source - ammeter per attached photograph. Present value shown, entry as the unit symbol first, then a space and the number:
mA 20
